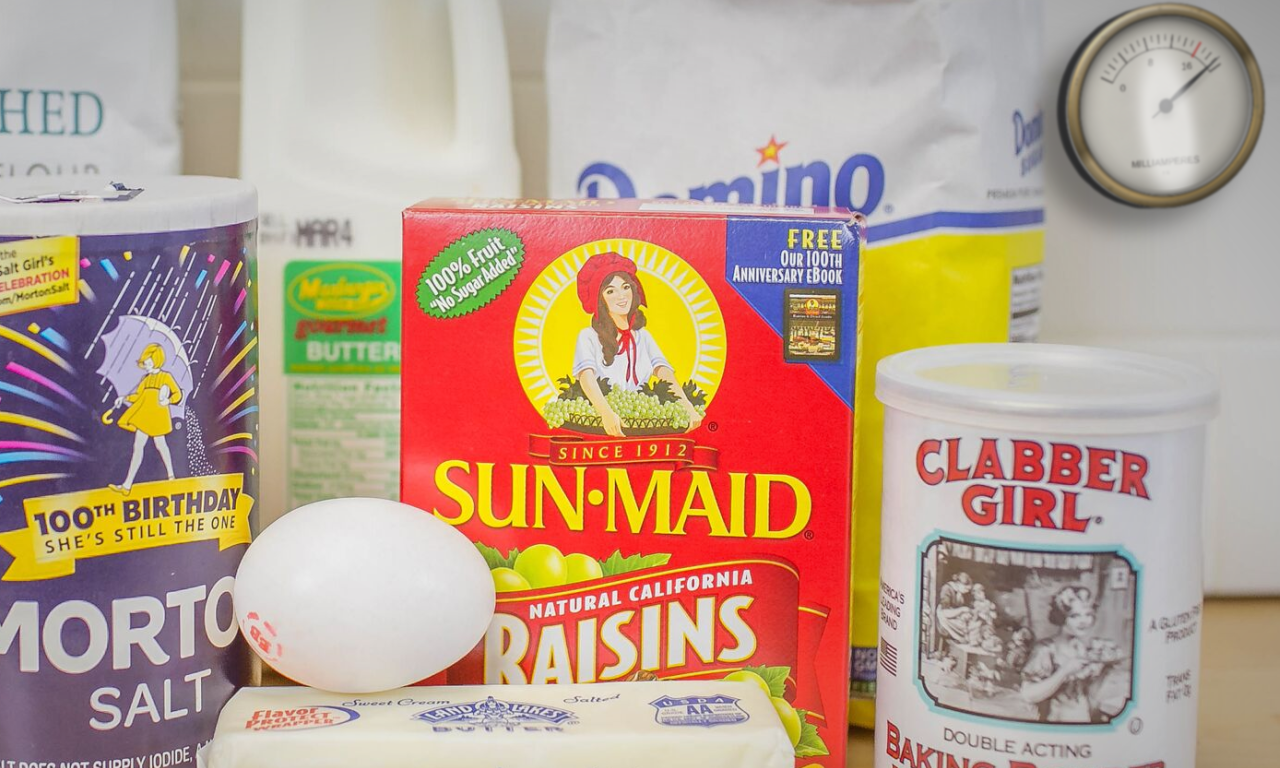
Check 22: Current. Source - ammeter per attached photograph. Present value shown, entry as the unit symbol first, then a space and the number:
mA 19
